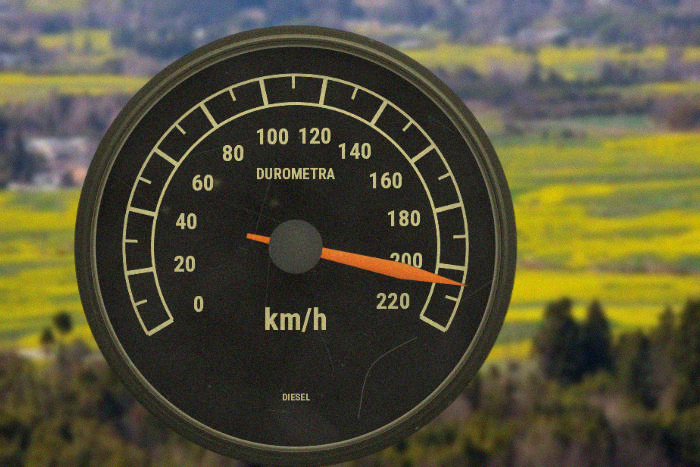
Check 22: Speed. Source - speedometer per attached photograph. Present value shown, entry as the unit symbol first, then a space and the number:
km/h 205
